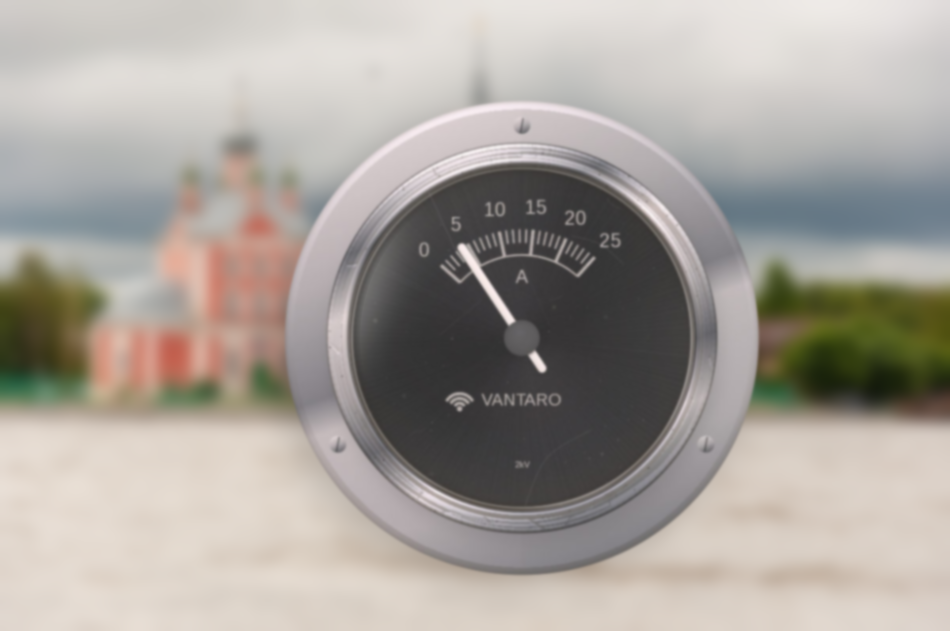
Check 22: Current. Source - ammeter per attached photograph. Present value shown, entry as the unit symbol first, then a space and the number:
A 4
